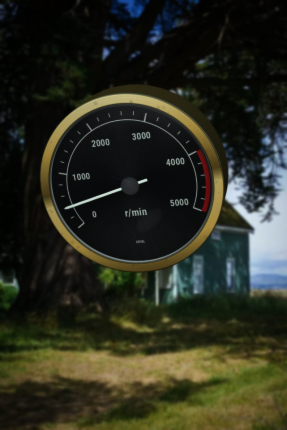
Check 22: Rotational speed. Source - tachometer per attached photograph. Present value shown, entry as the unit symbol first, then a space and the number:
rpm 400
